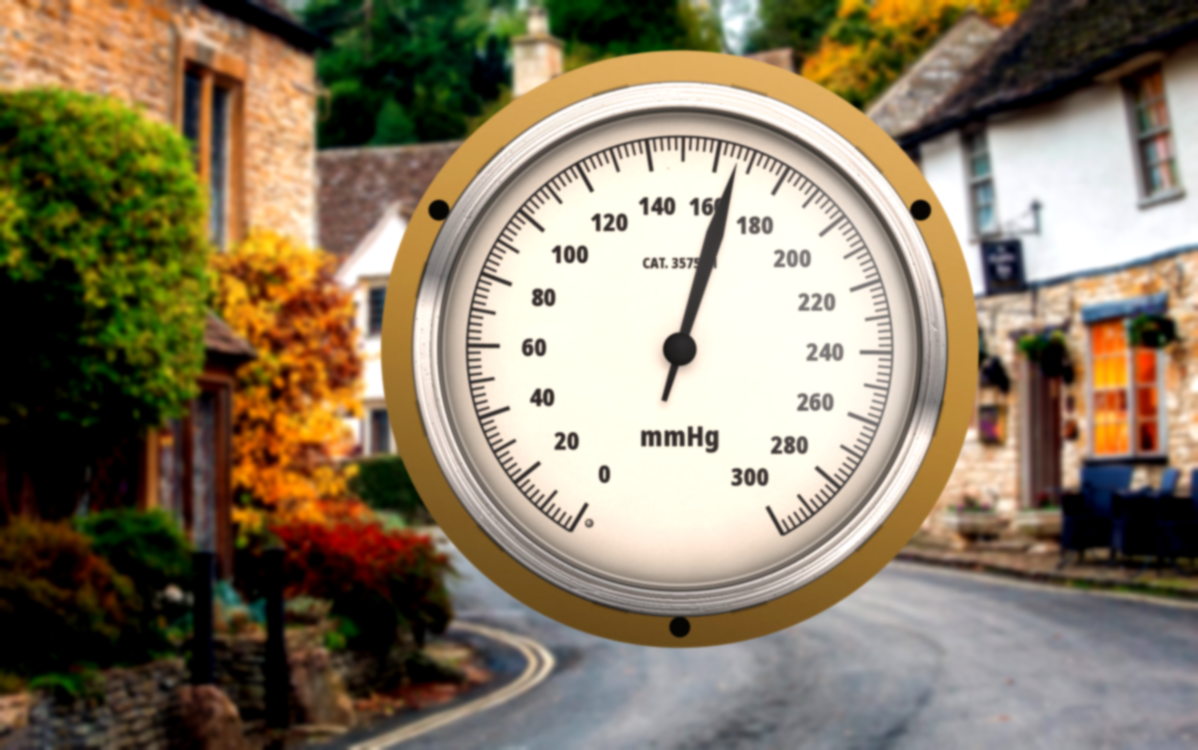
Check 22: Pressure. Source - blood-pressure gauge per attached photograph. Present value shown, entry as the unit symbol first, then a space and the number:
mmHg 166
